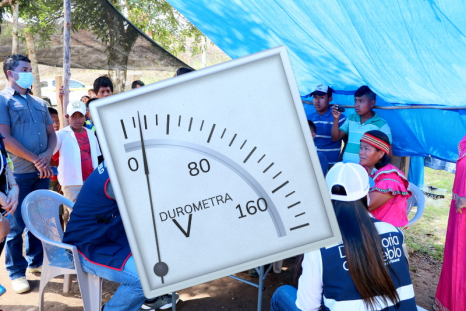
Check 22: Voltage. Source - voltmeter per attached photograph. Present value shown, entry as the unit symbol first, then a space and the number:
V 15
